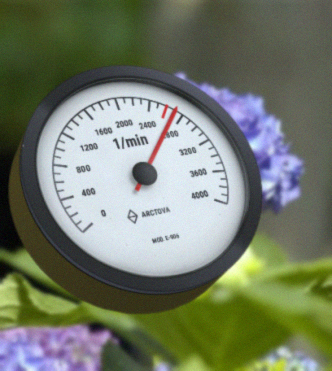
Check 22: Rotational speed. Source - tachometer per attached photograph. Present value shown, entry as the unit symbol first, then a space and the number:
rpm 2700
